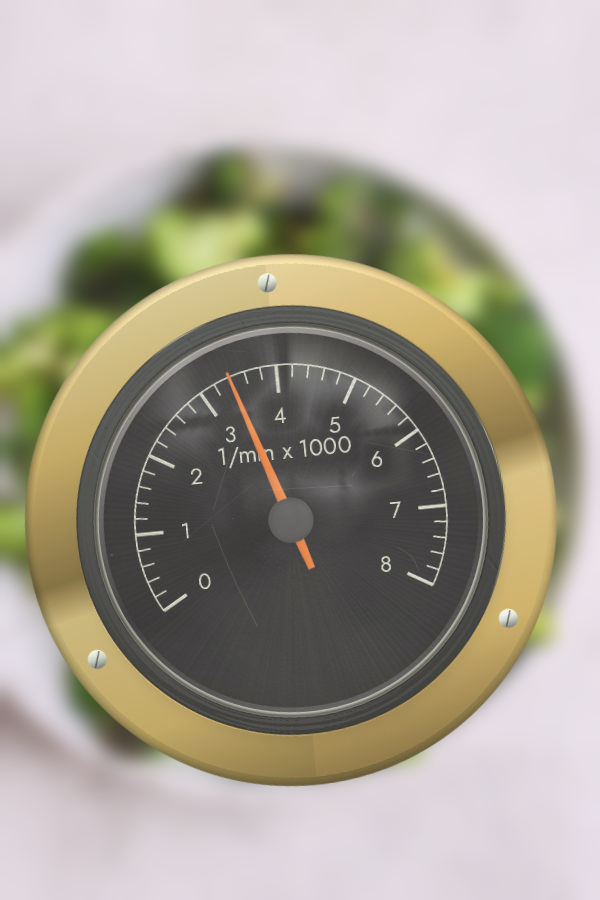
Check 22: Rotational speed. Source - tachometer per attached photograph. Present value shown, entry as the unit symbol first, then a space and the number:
rpm 3400
